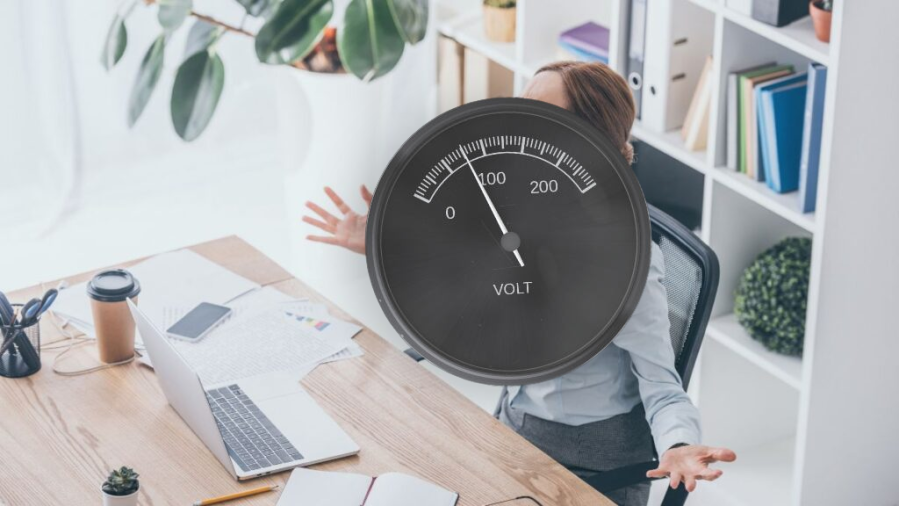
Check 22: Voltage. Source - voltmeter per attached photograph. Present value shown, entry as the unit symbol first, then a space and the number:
V 75
